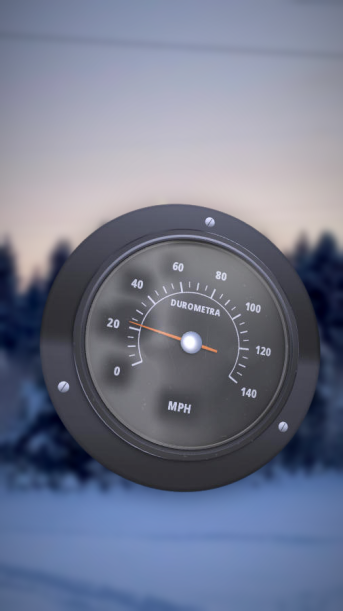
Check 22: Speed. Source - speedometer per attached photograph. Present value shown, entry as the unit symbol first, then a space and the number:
mph 22.5
